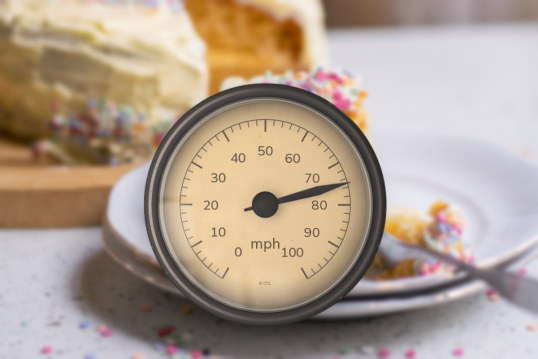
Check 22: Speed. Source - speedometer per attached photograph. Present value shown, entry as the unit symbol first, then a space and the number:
mph 75
